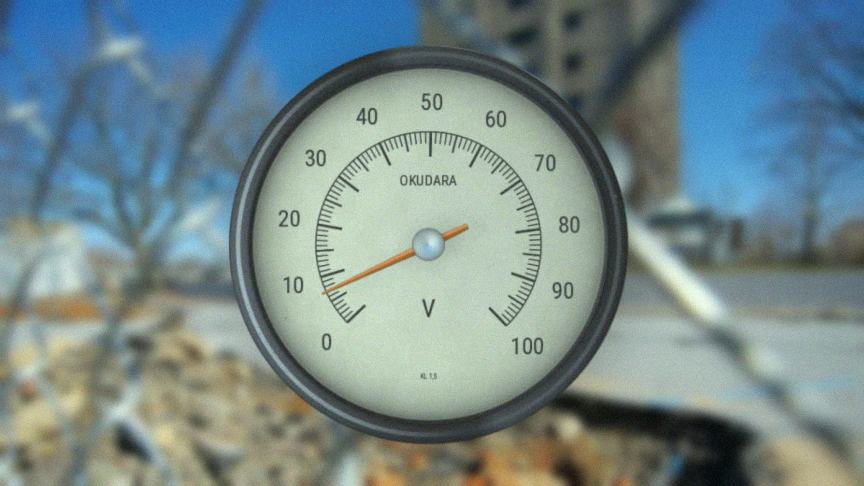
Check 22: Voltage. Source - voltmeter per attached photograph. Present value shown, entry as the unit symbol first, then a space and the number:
V 7
